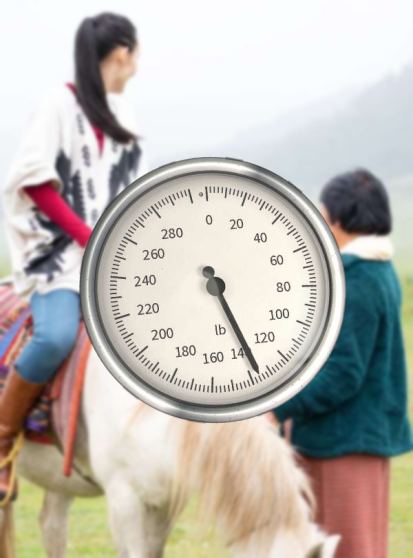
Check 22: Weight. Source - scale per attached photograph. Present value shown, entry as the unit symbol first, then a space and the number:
lb 136
